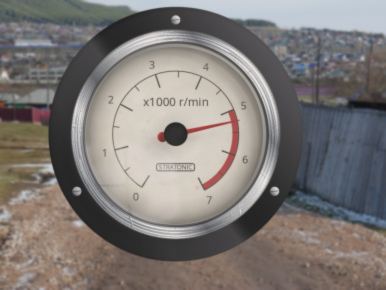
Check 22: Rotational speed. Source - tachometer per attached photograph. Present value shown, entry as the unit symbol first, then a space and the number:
rpm 5250
